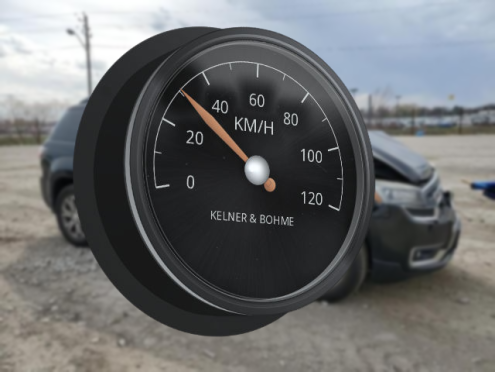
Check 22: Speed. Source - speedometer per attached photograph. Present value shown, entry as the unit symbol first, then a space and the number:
km/h 30
